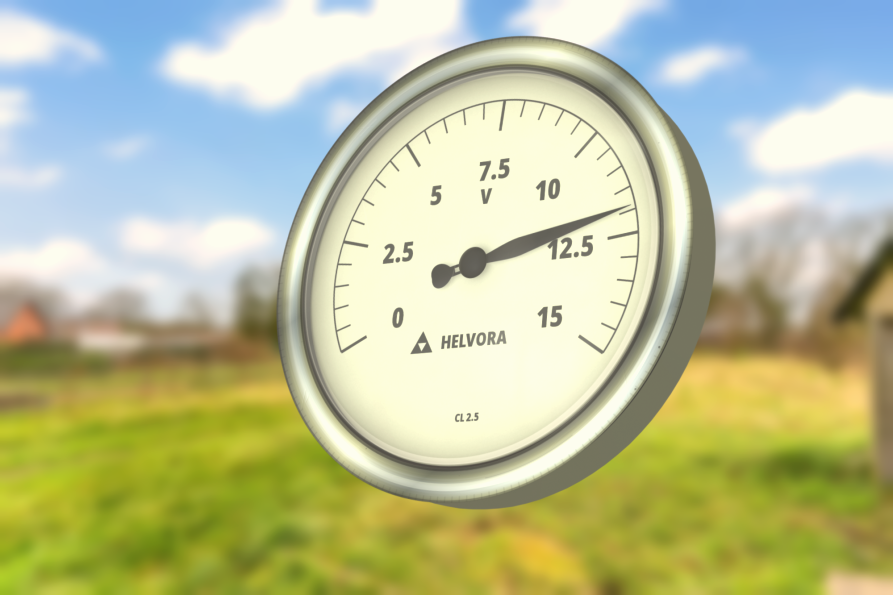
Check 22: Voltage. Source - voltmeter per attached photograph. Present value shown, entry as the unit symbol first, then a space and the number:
V 12
